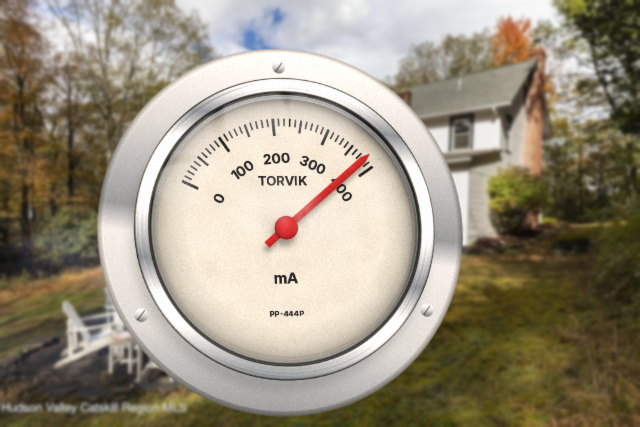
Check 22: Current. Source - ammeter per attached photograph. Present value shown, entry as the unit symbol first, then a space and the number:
mA 380
